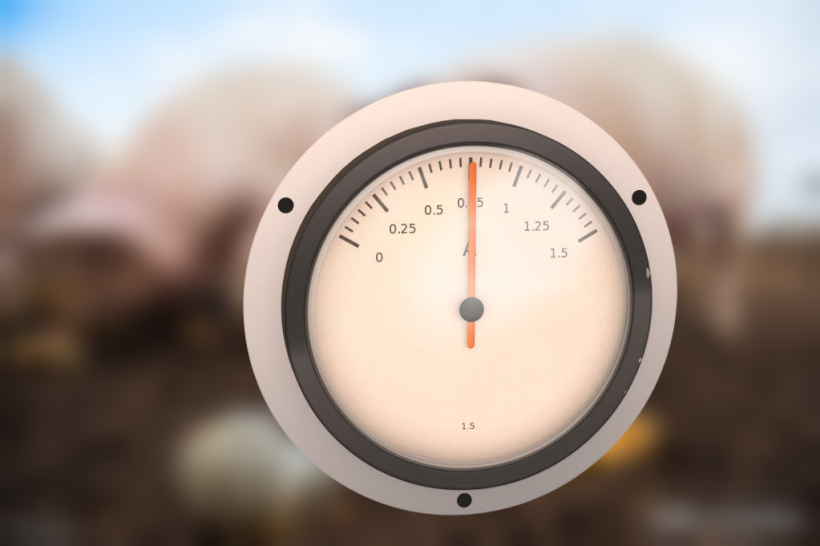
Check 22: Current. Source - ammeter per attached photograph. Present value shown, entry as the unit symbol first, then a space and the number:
A 0.75
